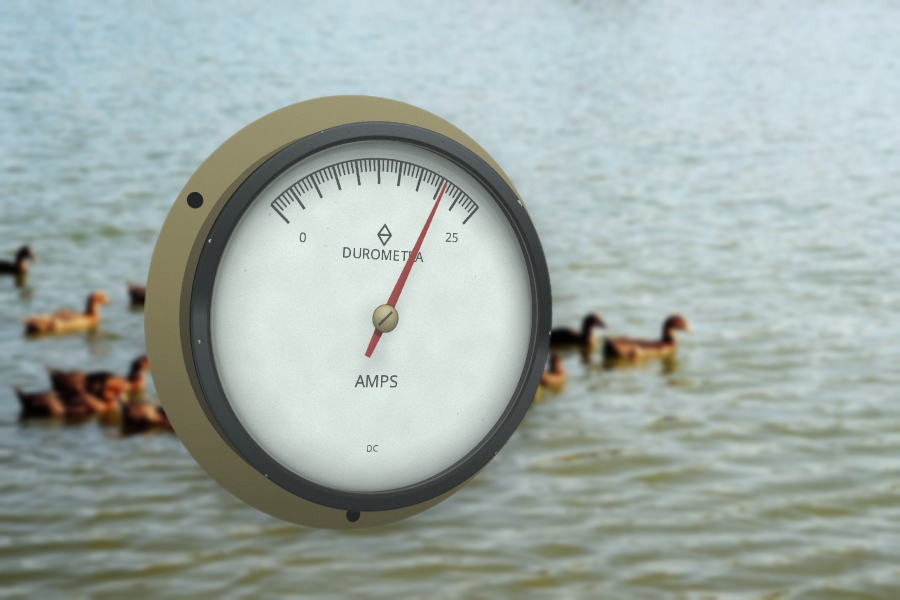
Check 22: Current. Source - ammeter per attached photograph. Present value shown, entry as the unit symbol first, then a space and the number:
A 20
